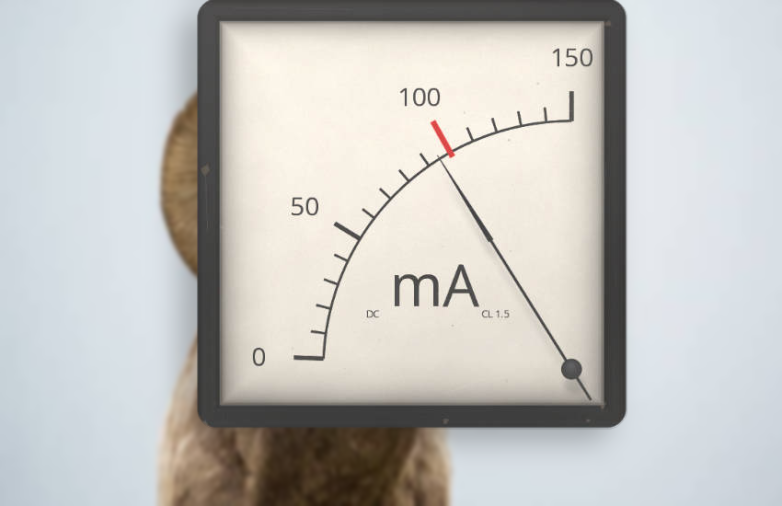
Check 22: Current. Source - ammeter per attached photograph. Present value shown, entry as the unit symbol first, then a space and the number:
mA 95
